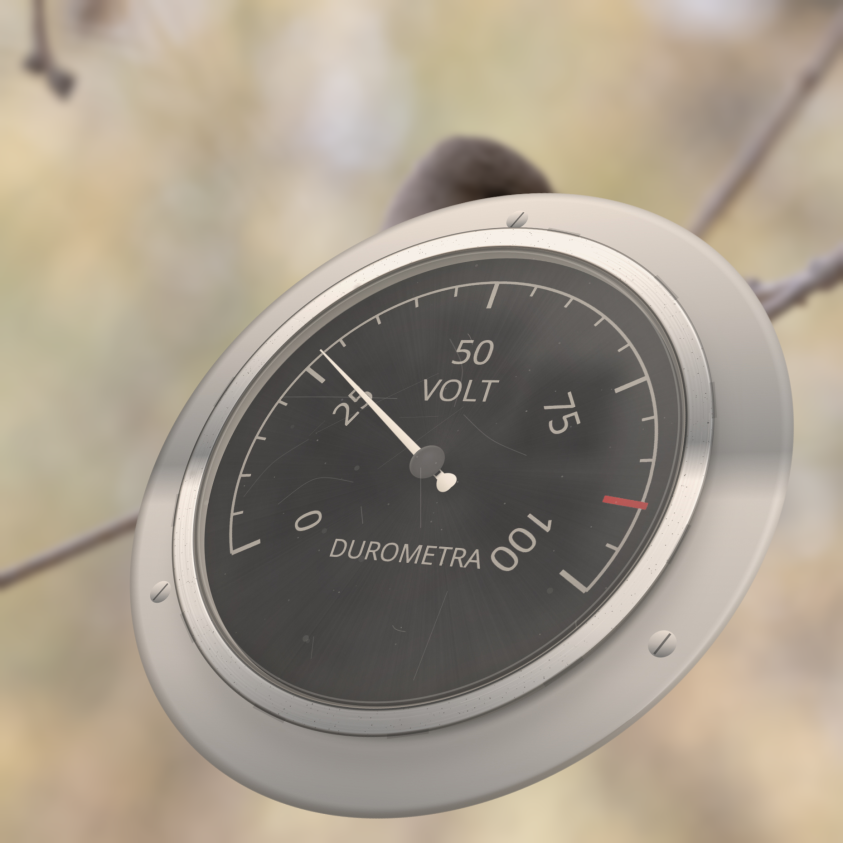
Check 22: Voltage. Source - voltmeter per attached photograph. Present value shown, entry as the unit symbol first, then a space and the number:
V 27.5
